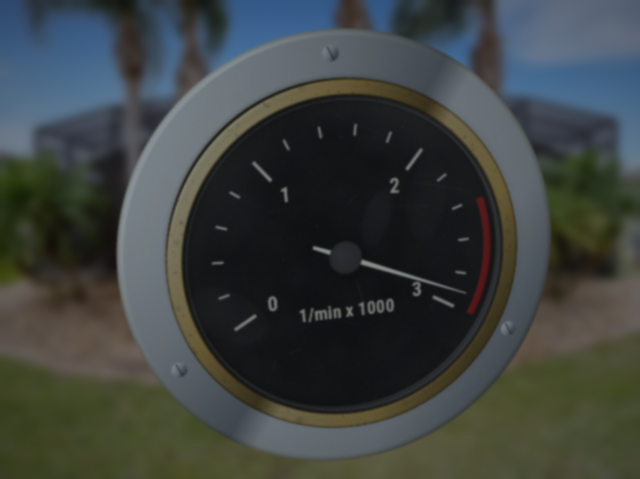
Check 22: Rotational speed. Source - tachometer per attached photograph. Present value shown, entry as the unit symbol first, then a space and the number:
rpm 2900
